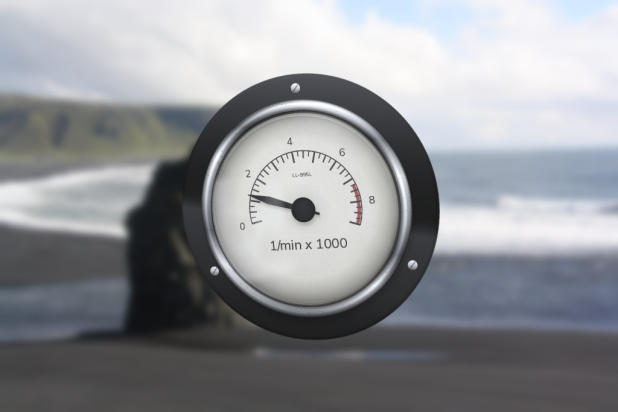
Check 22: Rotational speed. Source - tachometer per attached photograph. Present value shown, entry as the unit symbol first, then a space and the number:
rpm 1250
